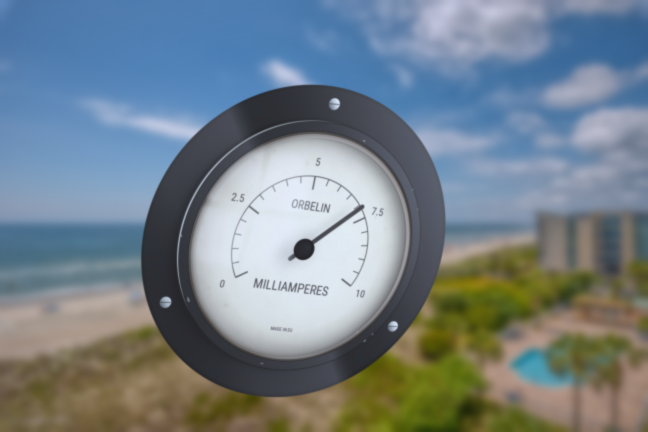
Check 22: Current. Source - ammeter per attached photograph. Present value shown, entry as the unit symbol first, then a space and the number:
mA 7
